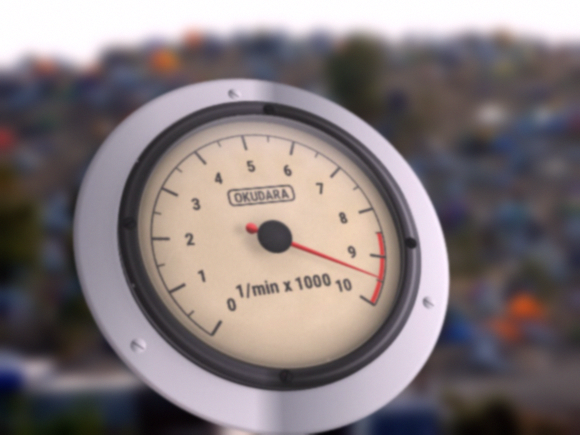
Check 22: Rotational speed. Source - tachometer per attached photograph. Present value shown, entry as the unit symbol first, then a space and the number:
rpm 9500
